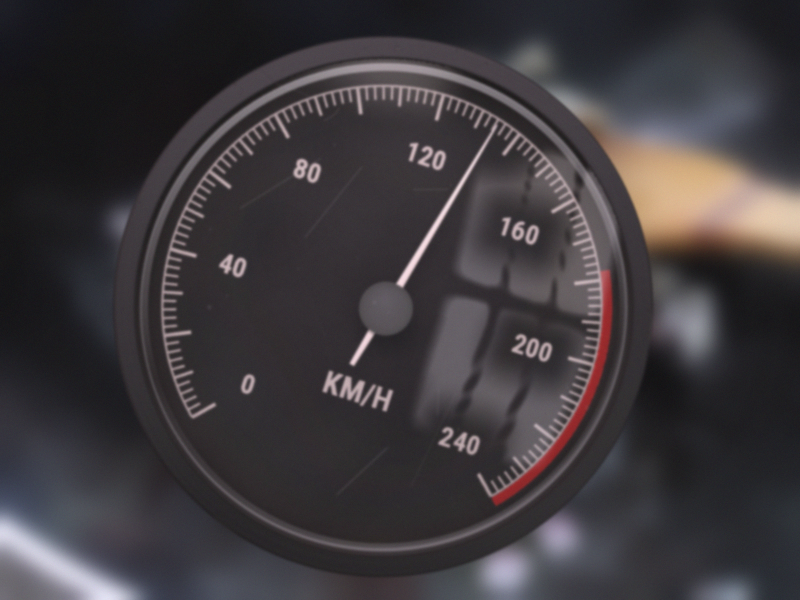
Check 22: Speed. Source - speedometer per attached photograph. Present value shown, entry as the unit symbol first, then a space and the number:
km/h 134
